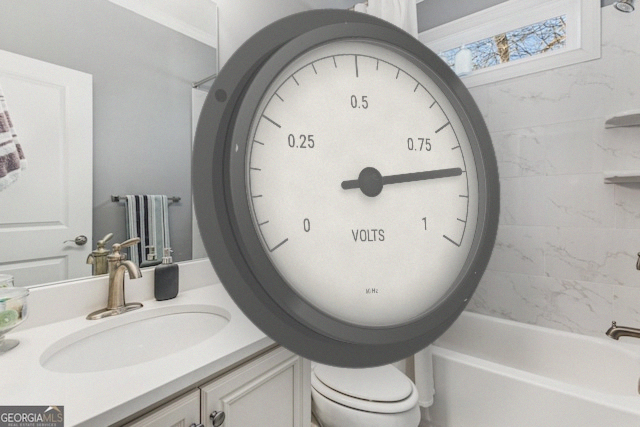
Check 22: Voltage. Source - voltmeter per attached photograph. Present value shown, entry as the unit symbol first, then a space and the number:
V 0.85
